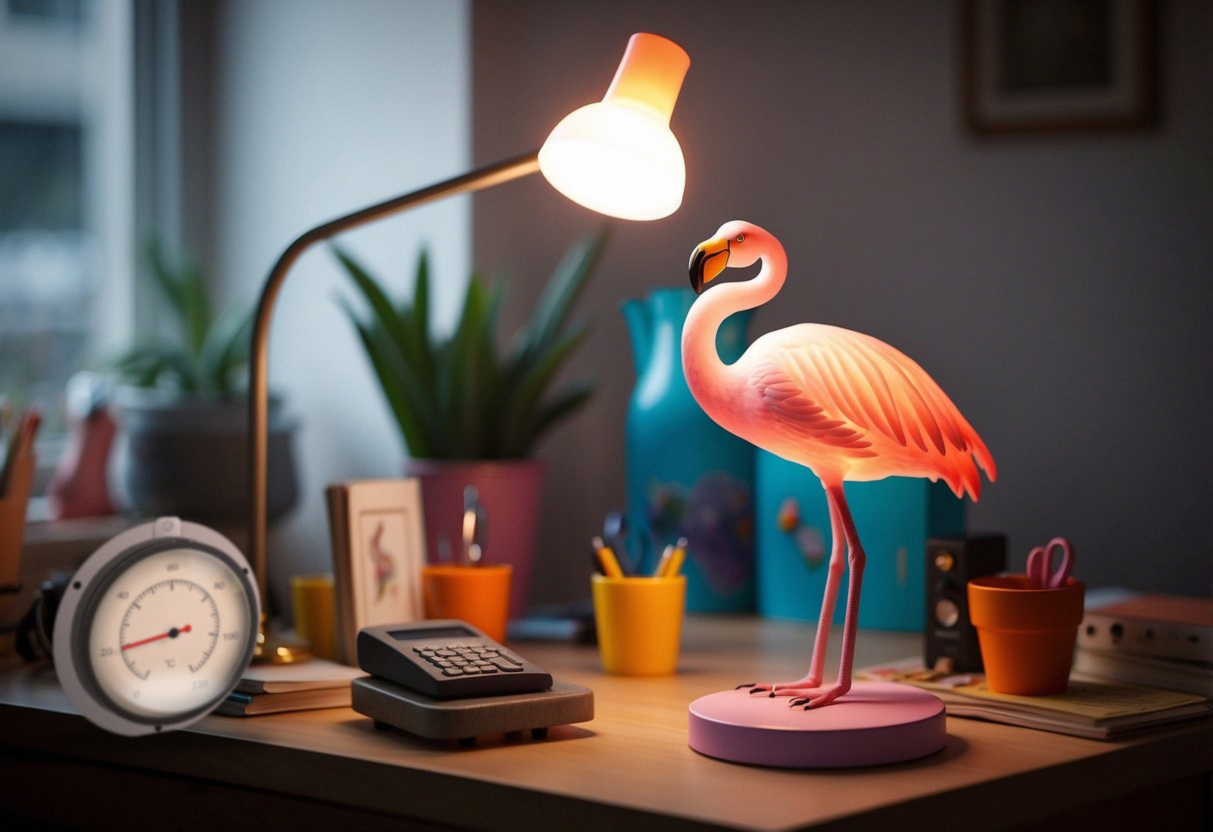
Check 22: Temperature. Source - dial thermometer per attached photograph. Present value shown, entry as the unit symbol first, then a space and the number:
°C 20
